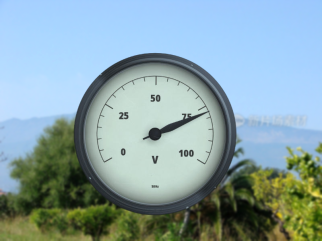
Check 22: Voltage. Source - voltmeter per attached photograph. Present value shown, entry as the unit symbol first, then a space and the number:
V 77.5
